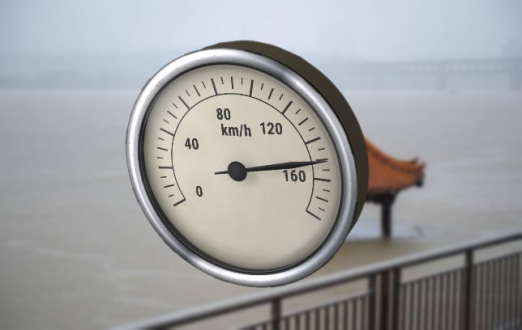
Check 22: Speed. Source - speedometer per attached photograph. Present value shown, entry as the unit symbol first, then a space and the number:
km/h 150
